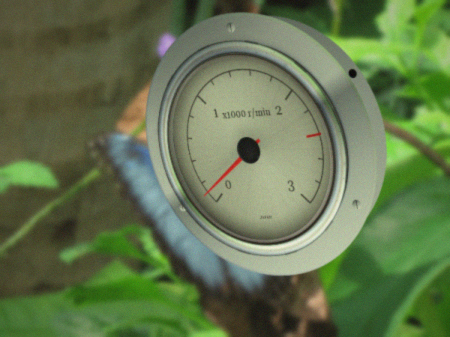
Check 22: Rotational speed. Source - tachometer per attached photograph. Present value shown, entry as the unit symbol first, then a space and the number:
rpm 100
